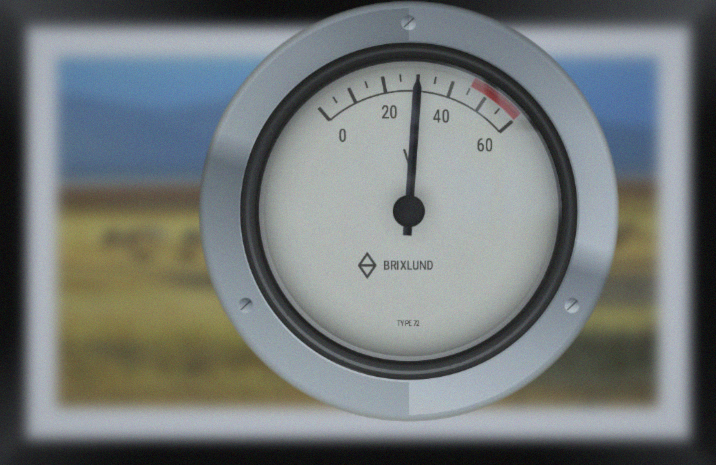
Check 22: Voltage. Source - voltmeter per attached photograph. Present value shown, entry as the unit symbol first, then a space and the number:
V 30
